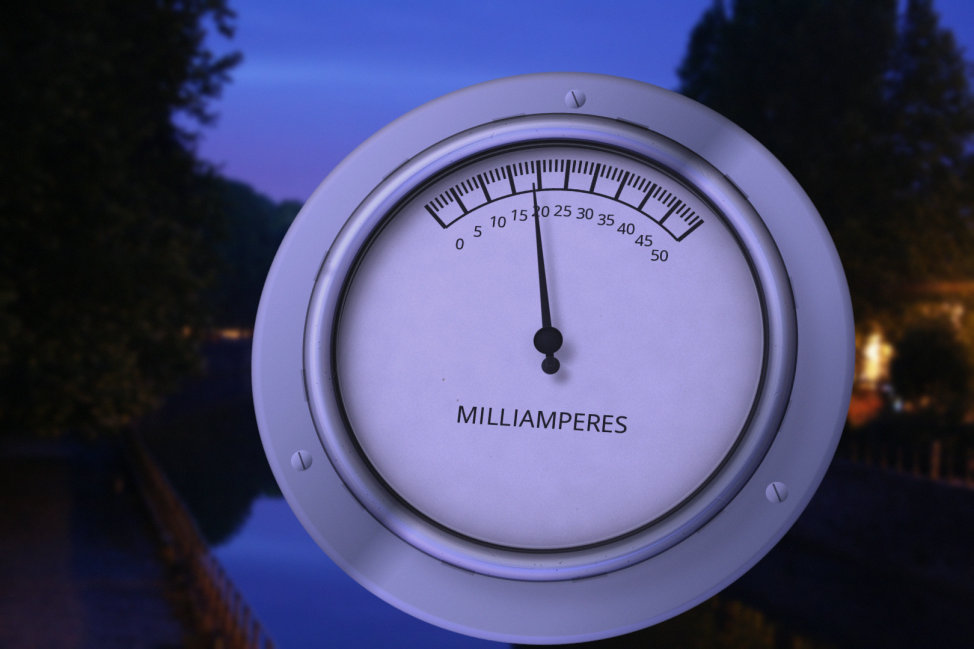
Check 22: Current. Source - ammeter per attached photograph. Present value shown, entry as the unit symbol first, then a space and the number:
mA 19
